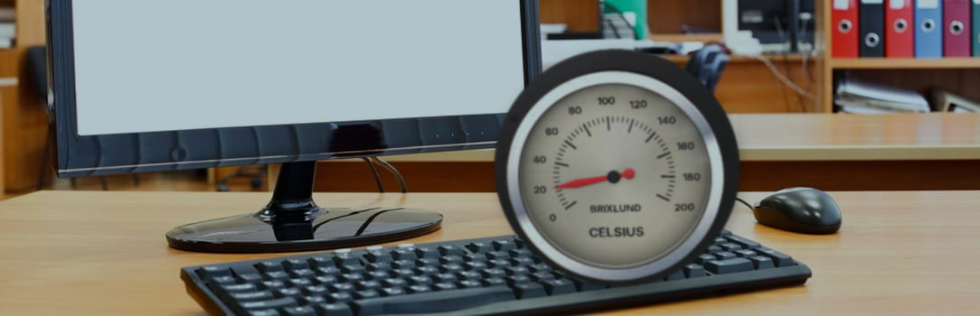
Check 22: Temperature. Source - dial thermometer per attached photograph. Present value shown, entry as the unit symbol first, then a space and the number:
°C 20
